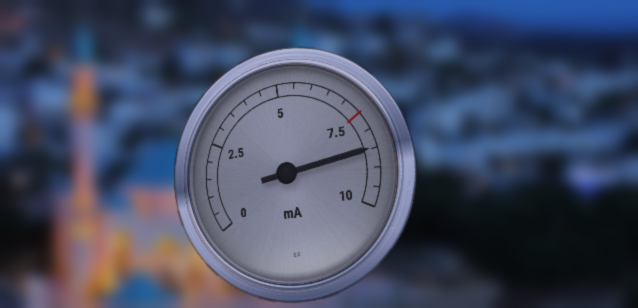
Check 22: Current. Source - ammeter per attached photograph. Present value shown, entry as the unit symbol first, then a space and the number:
mA 8.5
